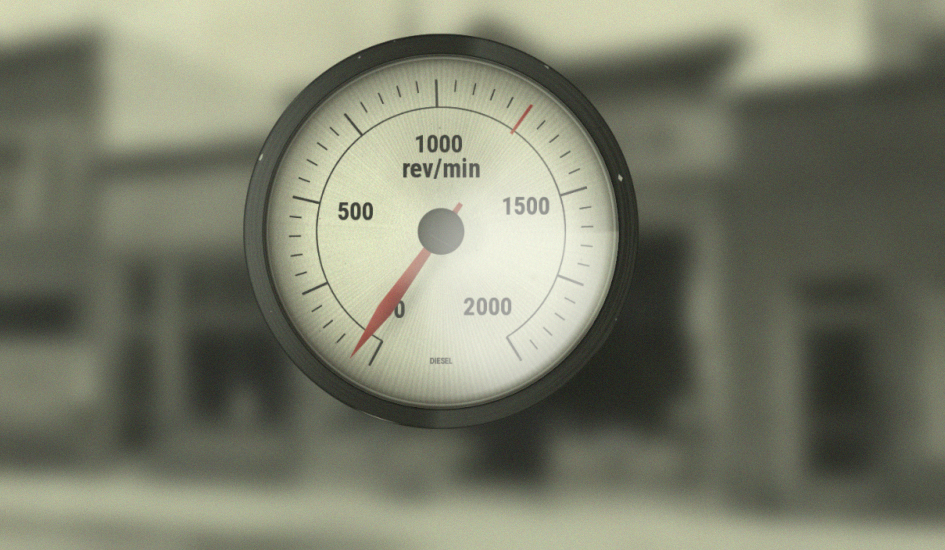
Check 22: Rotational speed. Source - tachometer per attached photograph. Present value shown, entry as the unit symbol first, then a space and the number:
rpm 50
